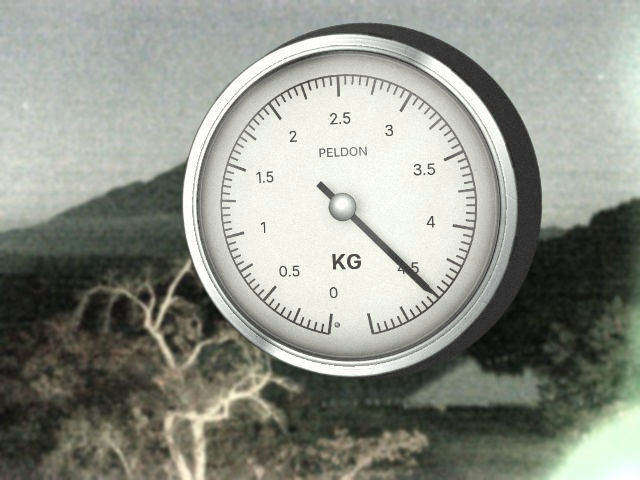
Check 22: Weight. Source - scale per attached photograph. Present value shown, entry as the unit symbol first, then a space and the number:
kg 4.5
